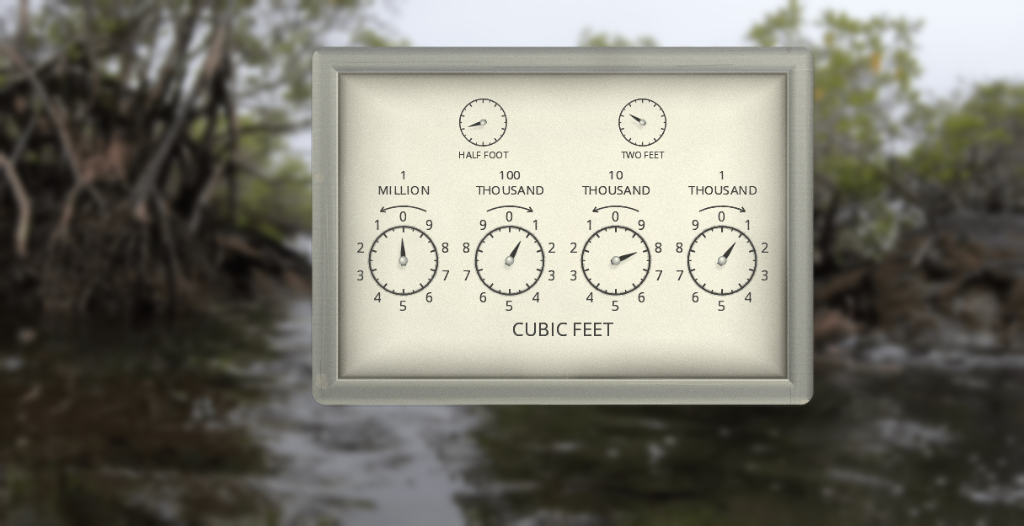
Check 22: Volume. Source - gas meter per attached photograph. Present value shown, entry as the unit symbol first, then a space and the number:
ft³ 8100
